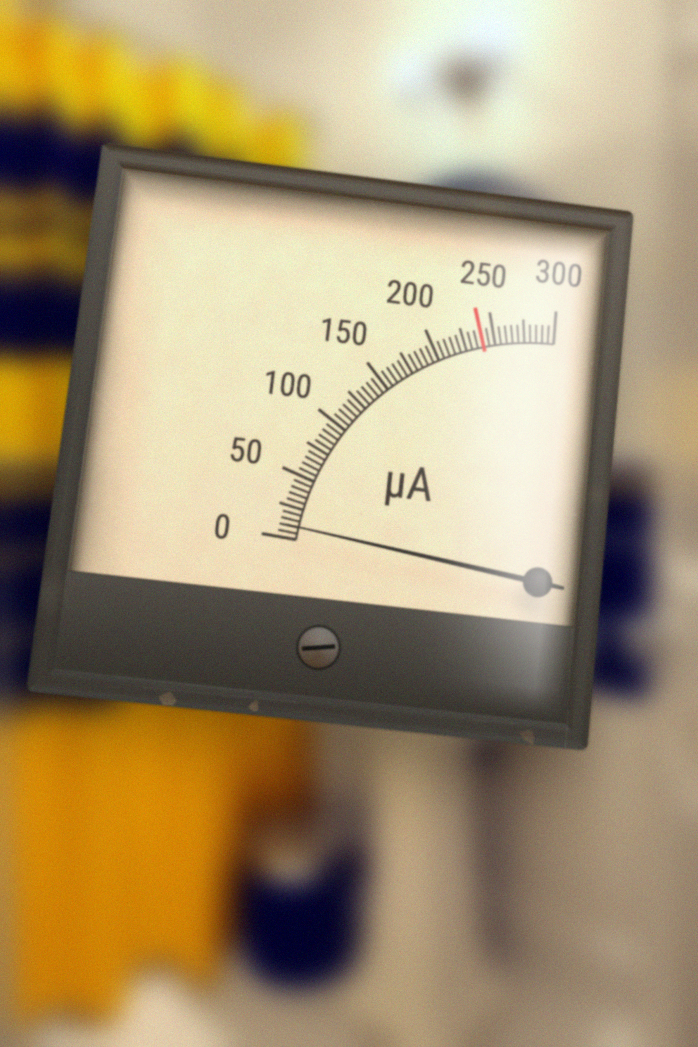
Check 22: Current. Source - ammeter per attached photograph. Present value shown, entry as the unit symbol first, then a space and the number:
µA 10
